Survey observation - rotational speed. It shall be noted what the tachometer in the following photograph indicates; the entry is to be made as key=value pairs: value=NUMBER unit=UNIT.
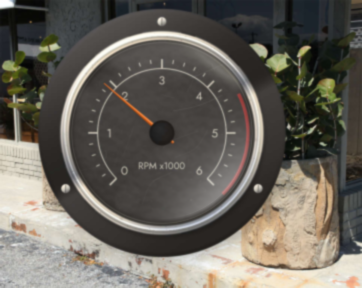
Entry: value=1900 unit=rpm
